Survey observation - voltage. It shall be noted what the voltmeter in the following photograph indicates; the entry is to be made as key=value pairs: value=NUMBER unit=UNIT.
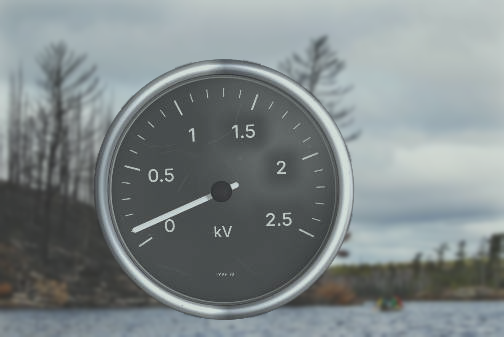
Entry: value=0.1 unit=kV
